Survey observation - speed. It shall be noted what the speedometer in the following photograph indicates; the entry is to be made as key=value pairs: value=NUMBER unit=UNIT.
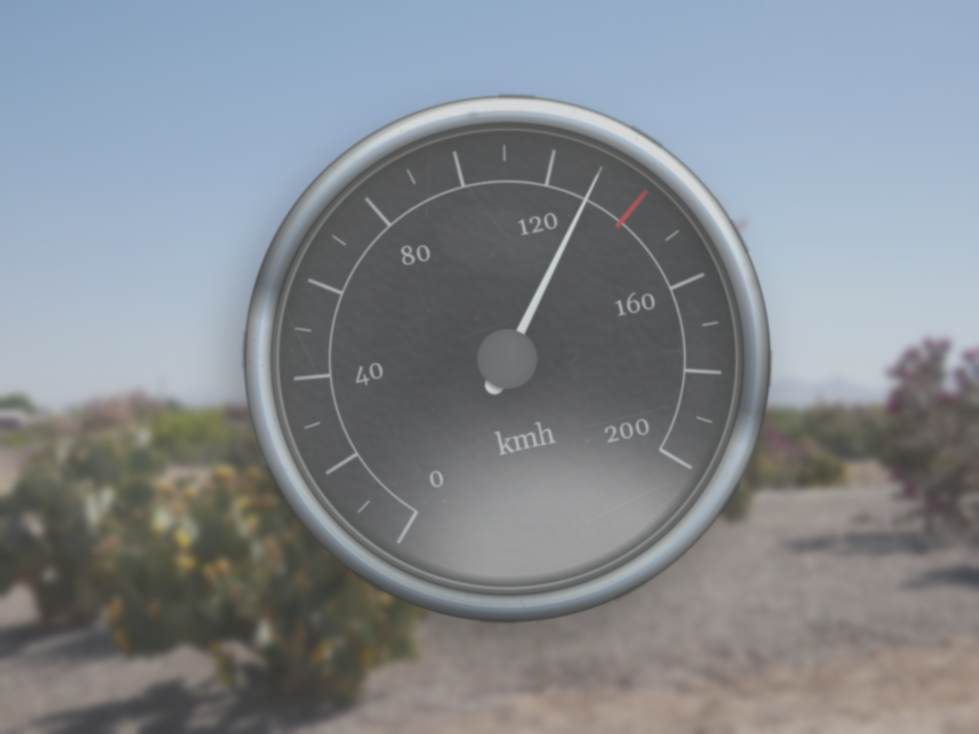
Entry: value=130 unit=km/h
